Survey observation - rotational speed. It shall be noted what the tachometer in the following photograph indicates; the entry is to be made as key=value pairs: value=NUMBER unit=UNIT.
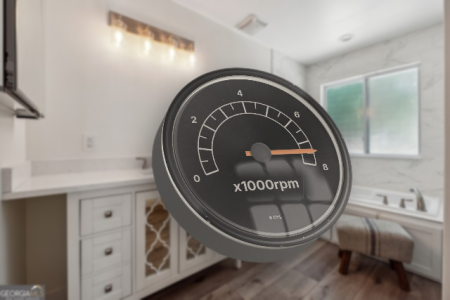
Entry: value=7500 unit=rpm
